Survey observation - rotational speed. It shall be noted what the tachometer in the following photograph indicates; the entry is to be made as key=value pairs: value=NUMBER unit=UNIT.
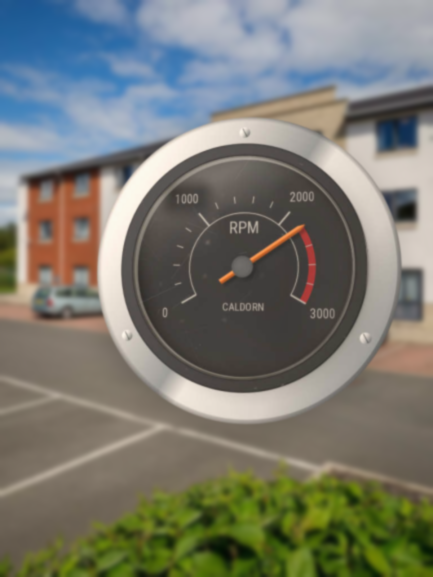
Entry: value=2200 unit=rpm
